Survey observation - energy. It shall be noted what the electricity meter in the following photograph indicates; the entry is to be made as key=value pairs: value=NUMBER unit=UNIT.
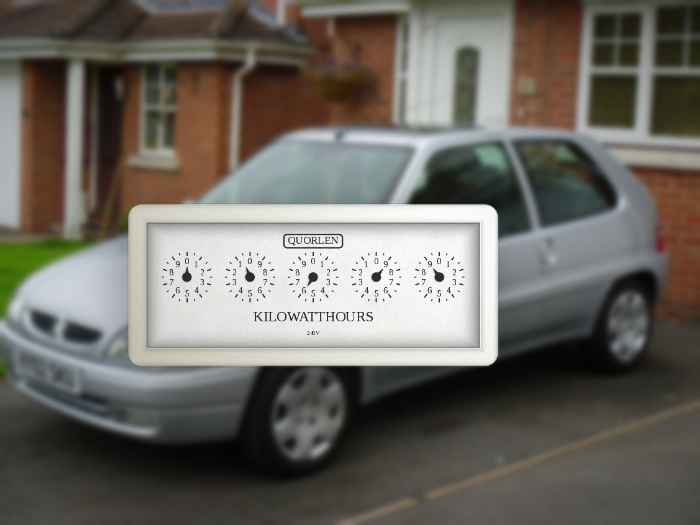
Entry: value=589 unit=kWh
